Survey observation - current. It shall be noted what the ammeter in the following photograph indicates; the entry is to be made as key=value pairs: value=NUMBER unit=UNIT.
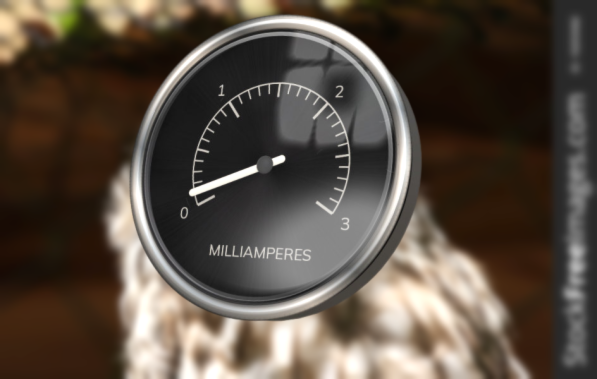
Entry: value=0.1 unit=mA
